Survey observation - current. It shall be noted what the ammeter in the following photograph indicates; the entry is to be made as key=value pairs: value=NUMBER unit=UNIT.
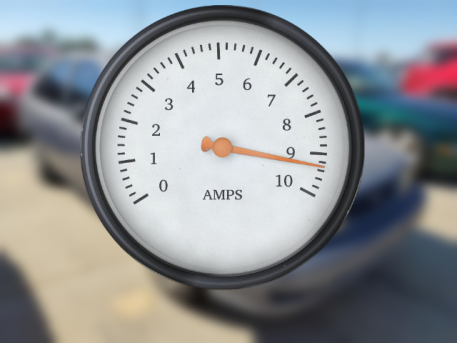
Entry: value=9.3 unit=A
